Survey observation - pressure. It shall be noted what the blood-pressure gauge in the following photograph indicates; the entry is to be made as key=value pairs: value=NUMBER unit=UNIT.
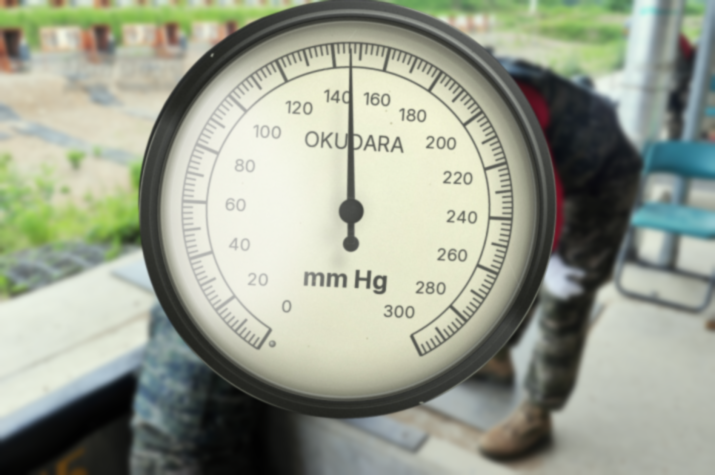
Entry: value=146 unit=mmHg
